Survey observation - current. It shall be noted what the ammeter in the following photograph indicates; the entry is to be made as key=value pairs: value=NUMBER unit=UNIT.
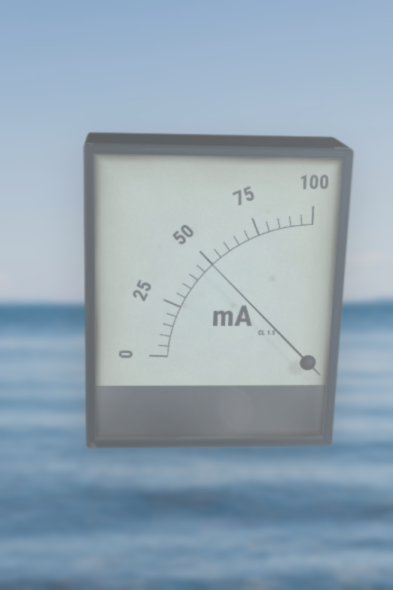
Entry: value=50 unit=mA
